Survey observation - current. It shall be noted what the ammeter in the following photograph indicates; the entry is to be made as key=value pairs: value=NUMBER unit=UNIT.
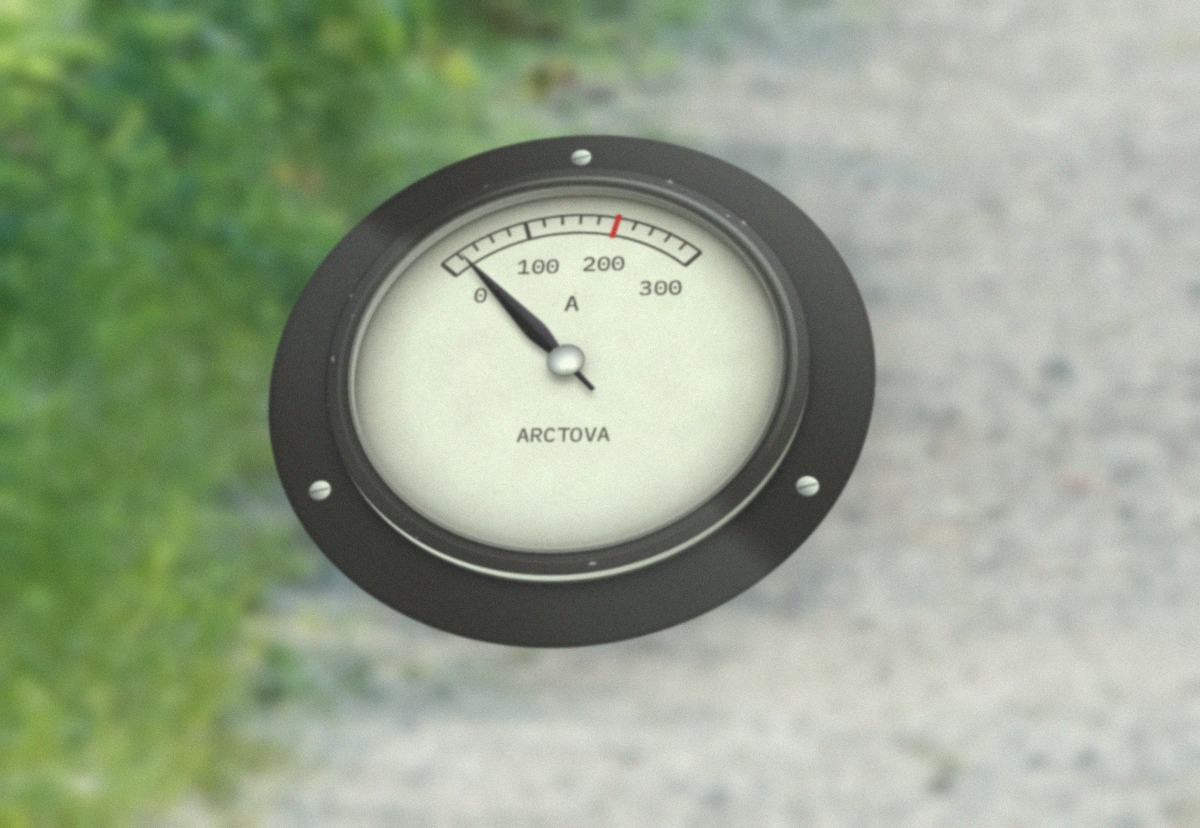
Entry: value=20 unit=A
